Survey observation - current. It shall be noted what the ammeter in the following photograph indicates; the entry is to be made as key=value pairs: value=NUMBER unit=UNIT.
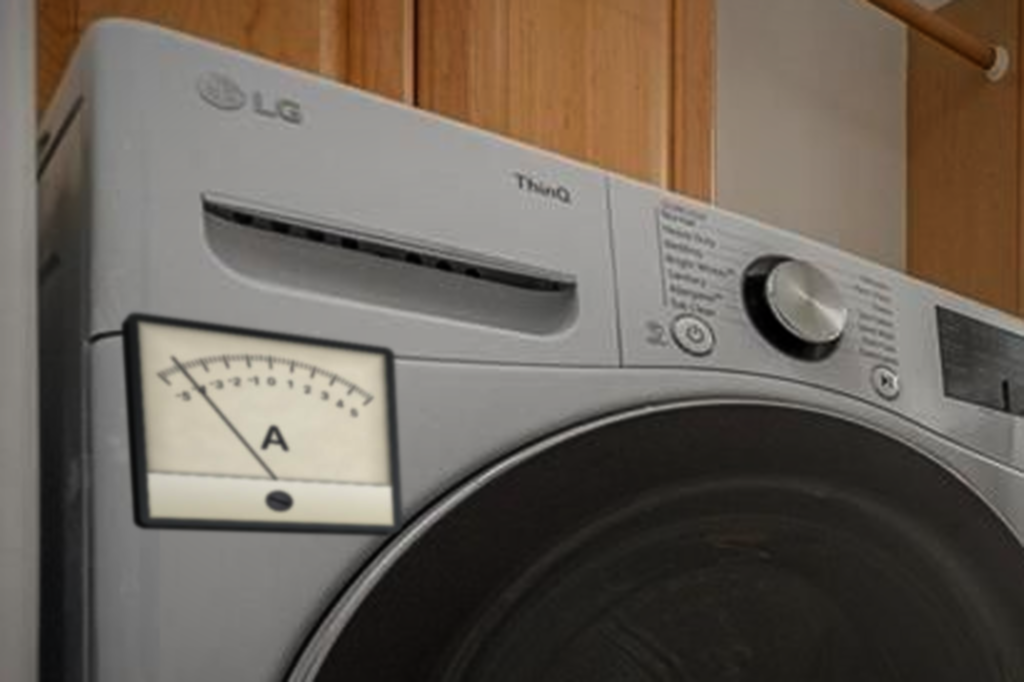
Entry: value=-4 unit=A
